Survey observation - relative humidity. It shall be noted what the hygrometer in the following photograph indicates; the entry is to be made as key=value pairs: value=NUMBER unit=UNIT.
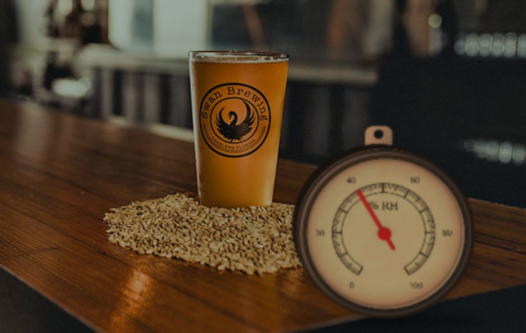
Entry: value=40 unit=%
